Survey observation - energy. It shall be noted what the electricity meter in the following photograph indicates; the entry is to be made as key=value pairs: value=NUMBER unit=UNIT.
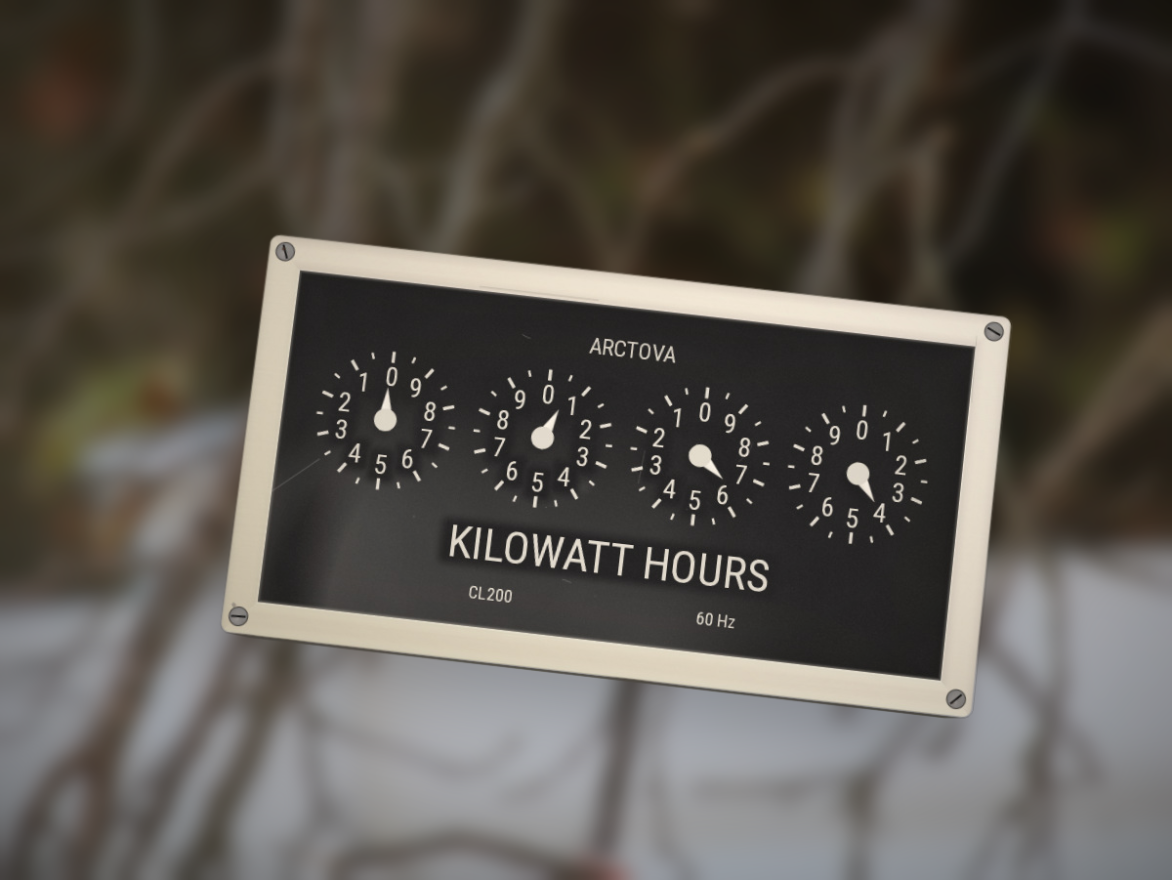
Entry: value=64 unit=kWh
